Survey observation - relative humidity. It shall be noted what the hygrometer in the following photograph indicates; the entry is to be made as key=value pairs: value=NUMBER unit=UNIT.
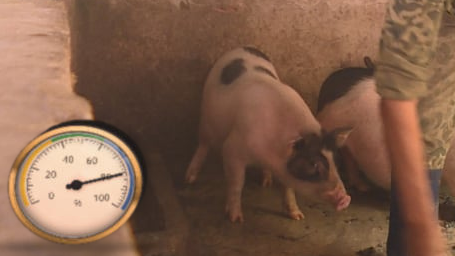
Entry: value=80 unit=%
